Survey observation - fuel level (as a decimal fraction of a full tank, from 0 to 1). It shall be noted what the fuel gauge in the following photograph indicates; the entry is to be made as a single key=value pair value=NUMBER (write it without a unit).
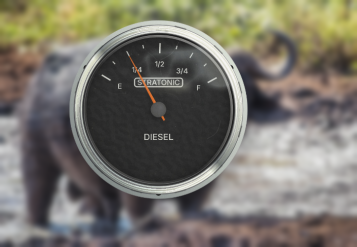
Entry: value=0.25
